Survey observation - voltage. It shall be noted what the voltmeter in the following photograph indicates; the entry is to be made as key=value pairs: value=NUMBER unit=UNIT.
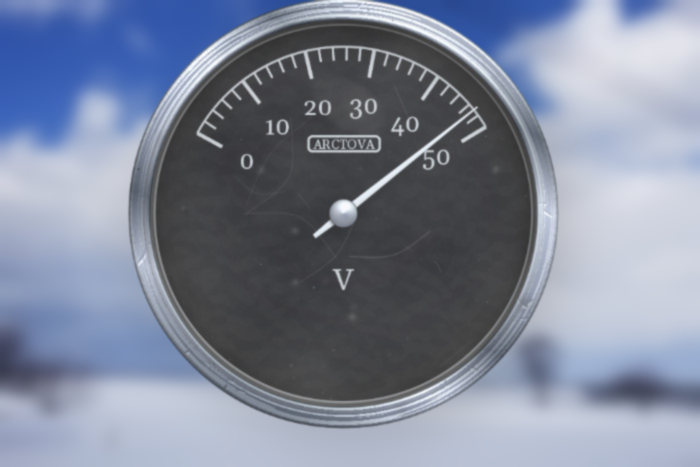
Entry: value=47 unit=V
